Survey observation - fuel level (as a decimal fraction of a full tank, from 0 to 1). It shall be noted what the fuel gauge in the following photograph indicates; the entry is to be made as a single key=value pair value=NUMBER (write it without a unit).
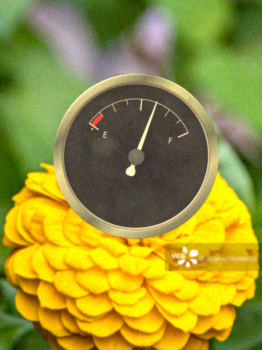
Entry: value=0.625
